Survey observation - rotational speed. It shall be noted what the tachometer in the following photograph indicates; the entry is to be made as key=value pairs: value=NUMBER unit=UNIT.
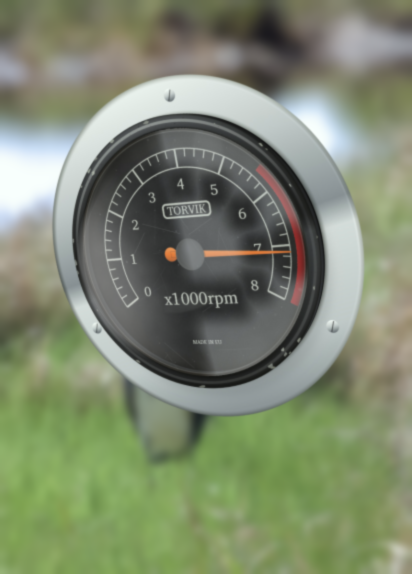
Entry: value=7100 unit=rpm
